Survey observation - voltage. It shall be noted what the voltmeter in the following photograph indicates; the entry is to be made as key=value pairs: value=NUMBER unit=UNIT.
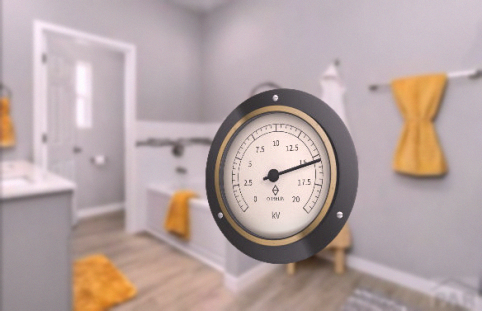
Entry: value=15.5 unit=kV
